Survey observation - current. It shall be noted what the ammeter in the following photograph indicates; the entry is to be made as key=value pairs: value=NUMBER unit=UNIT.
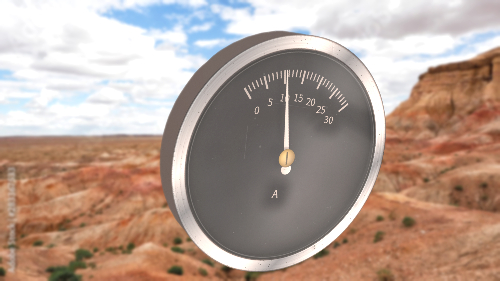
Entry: value=10 unit=A
